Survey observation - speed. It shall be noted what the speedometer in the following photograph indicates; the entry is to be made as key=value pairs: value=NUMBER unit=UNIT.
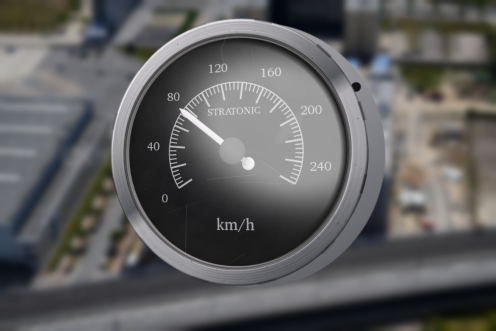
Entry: value=76 unit=km/h
